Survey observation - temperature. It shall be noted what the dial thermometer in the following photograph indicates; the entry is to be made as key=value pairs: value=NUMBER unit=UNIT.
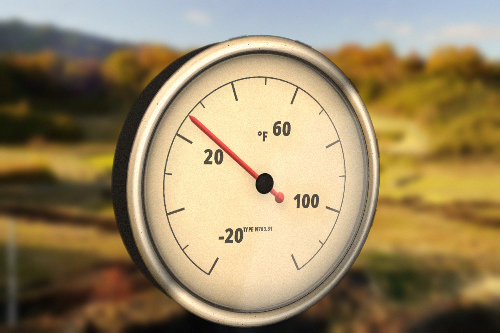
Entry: value=25 unit=°F
